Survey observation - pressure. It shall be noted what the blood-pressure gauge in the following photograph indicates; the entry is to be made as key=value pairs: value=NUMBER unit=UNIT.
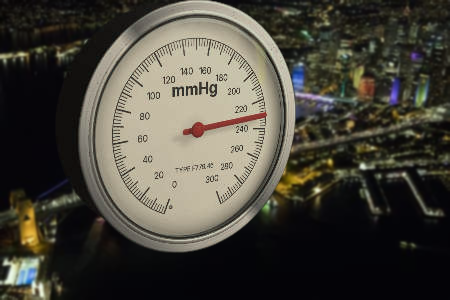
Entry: value=230 unit=mmHg
